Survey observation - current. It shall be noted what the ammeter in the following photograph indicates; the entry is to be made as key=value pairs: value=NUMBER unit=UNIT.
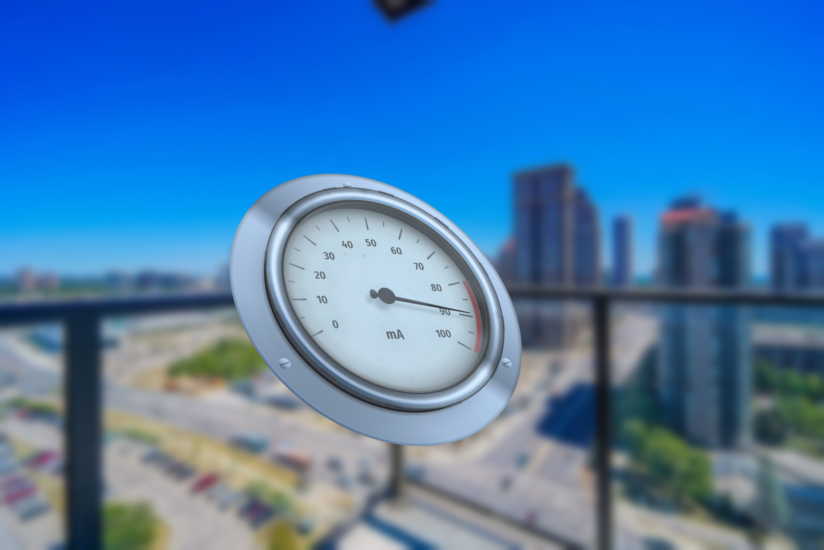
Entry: value=90 unit=mA
